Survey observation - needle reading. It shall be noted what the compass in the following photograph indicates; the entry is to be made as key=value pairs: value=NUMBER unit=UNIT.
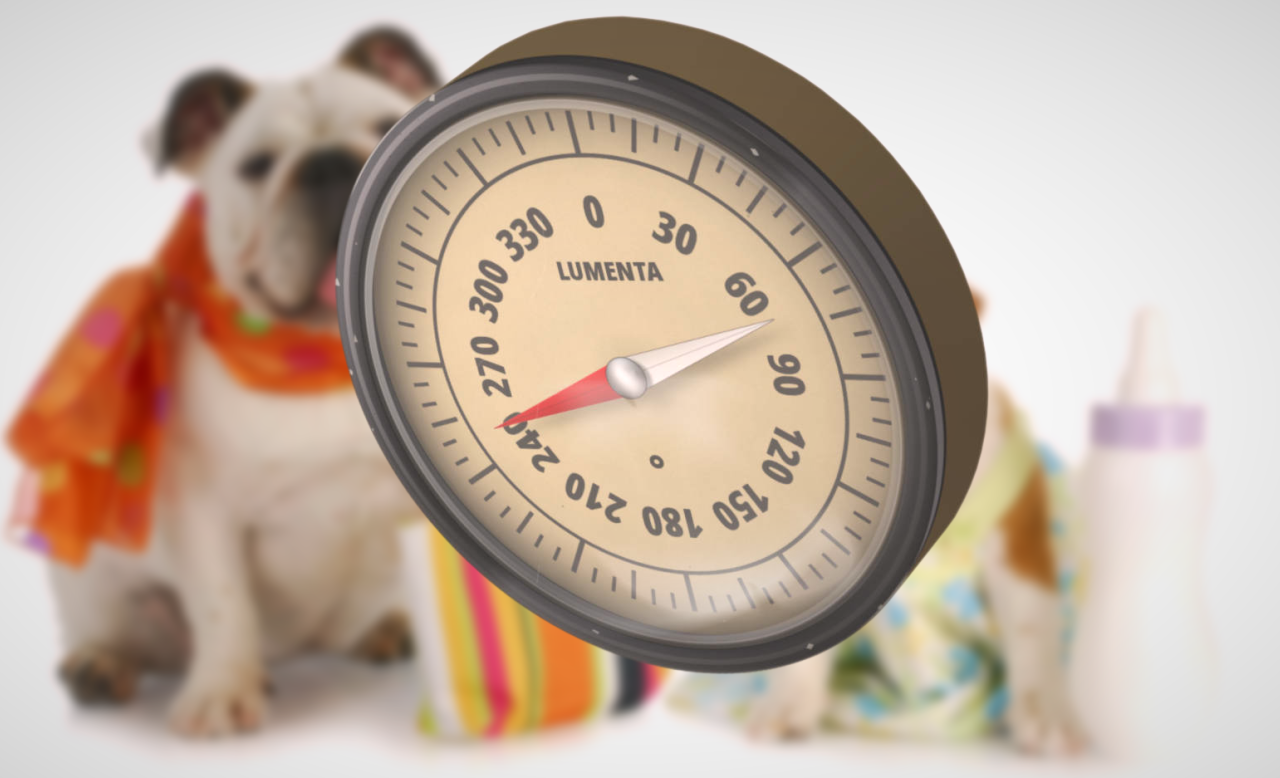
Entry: value=250 unit=°
